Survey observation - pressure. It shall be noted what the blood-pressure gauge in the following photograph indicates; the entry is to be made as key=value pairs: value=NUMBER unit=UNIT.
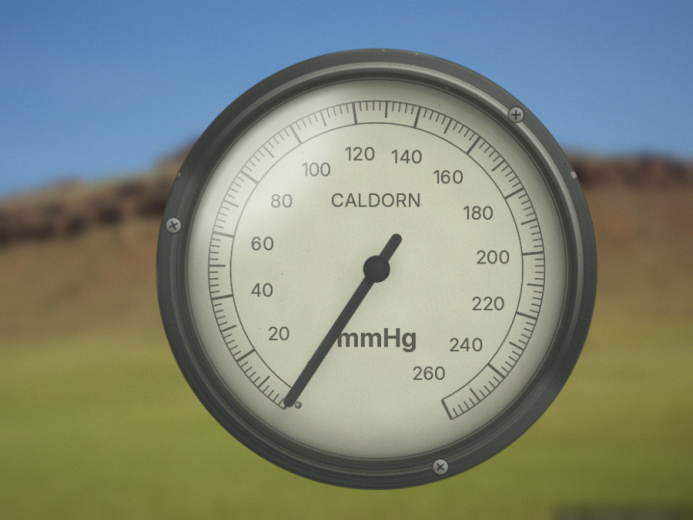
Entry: value=0 unit=mmHg
